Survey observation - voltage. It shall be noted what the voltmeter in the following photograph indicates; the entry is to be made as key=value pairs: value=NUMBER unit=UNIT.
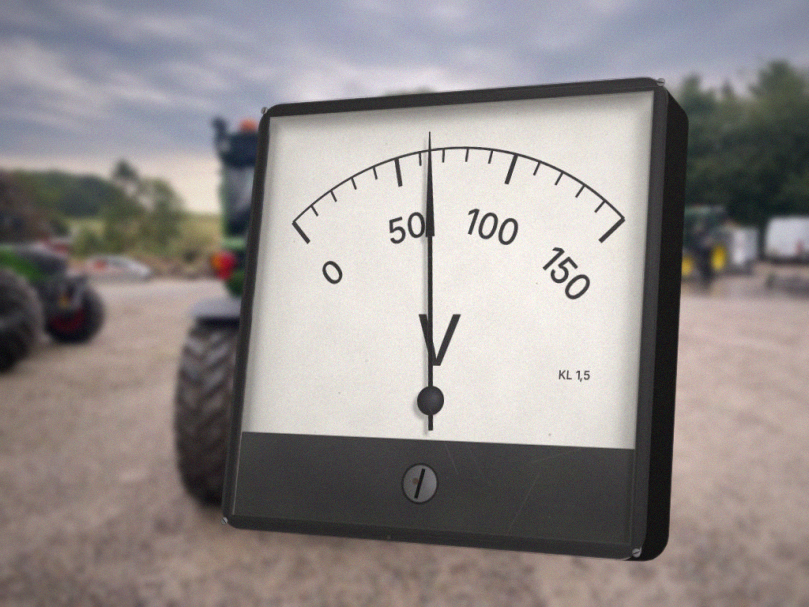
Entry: value=65 unit=V
